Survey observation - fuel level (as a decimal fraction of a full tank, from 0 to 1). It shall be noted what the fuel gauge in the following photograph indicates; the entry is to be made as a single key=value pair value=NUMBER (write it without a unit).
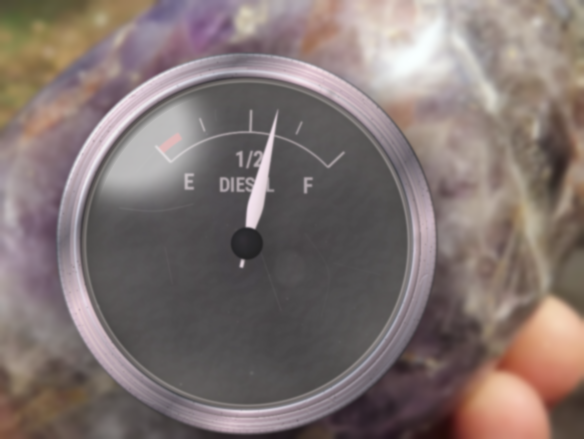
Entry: value=0.625
